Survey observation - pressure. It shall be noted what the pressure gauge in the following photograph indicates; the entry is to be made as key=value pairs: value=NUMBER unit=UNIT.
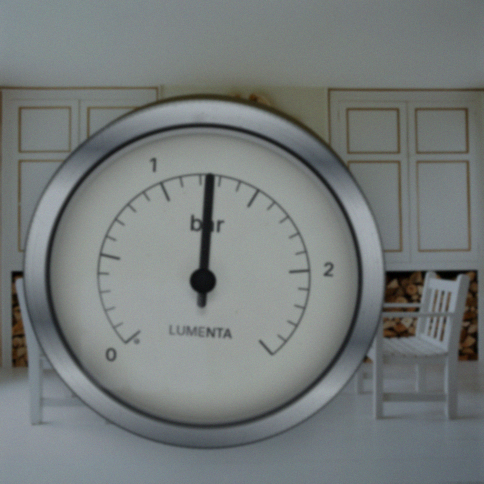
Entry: value=1.25 unit=bar
